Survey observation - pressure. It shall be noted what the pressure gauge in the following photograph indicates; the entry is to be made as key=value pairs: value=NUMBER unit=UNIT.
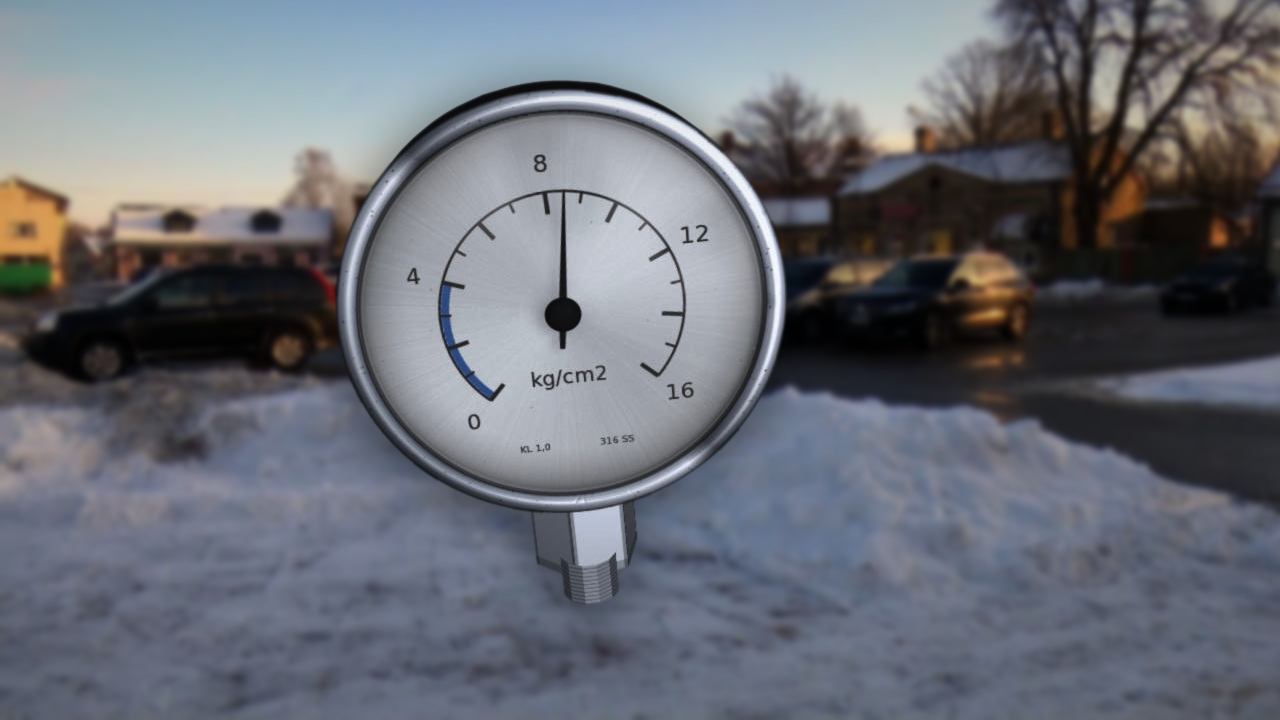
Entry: value=8.5 unit=kg/cm²
